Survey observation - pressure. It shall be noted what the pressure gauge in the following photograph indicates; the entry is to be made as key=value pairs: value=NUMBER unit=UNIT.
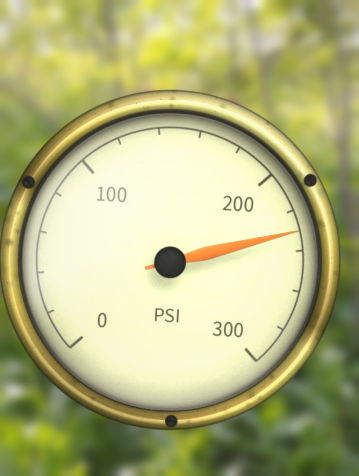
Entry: value=230 unit=psi
